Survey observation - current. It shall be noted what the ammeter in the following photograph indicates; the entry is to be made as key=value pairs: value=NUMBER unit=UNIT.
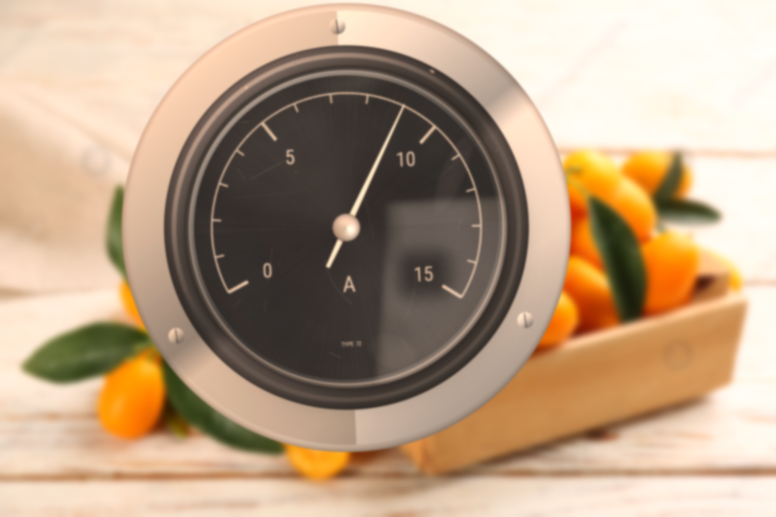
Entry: value=9 unit=A
